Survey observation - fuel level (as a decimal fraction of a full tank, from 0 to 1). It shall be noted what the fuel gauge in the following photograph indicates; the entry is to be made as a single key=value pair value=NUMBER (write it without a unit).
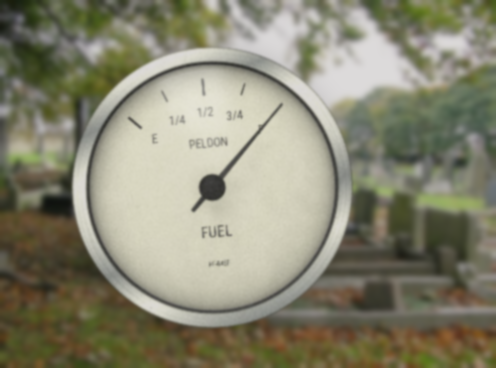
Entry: value=1
